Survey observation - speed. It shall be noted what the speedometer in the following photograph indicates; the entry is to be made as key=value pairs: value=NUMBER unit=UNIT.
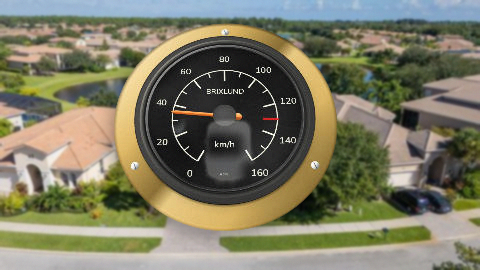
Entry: value=35 unit=km/h
